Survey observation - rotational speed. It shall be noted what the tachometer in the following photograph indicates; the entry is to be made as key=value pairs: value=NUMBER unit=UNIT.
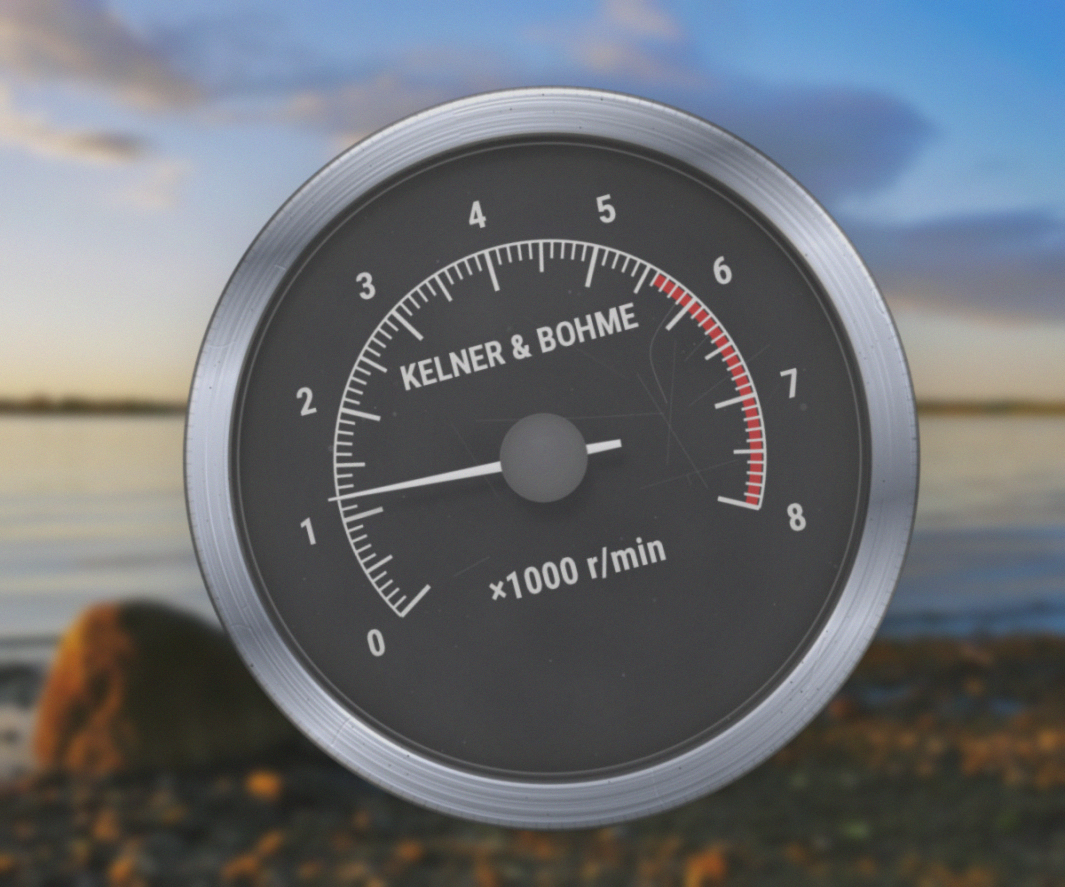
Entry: value=1200 unit=rpm
